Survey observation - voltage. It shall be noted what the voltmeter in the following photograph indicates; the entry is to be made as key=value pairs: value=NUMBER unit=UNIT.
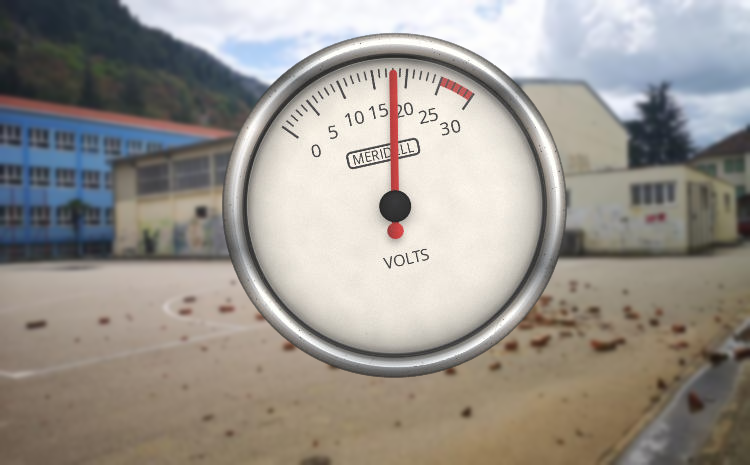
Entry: value=18 unit=V
